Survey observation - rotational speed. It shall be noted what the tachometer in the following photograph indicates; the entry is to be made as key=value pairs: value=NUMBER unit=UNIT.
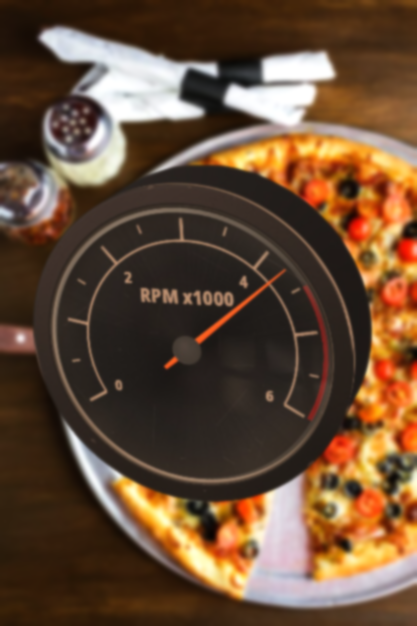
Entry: value=4250 unit=rpm
